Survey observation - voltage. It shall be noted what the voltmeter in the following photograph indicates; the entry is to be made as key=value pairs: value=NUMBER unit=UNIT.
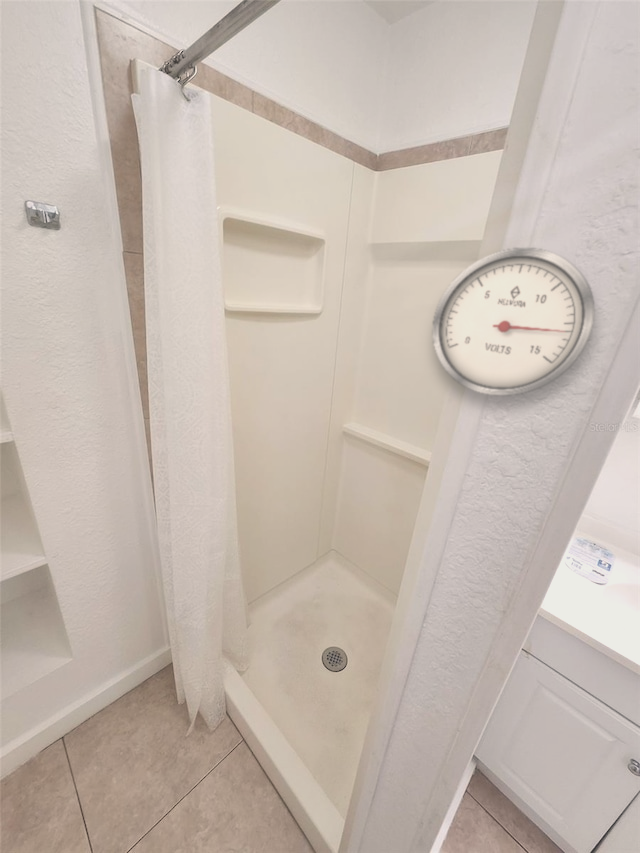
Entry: value=13 unit=V
